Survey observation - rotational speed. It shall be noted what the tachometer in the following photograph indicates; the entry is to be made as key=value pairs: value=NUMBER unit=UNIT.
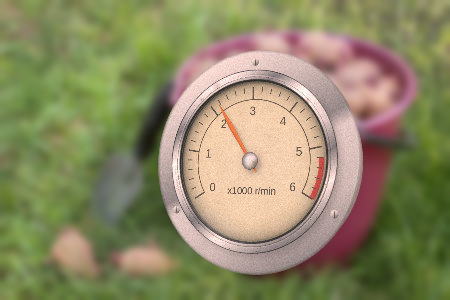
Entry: value=2200 unit=rpm
